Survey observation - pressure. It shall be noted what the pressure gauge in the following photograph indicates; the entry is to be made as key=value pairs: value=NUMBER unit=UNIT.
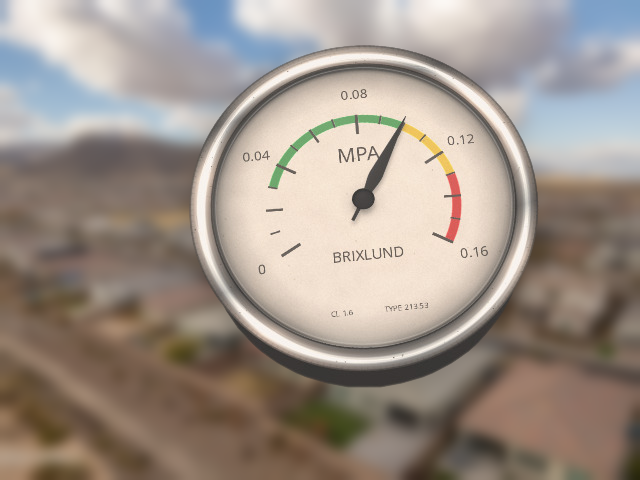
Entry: value=0.1 unit=MPa
